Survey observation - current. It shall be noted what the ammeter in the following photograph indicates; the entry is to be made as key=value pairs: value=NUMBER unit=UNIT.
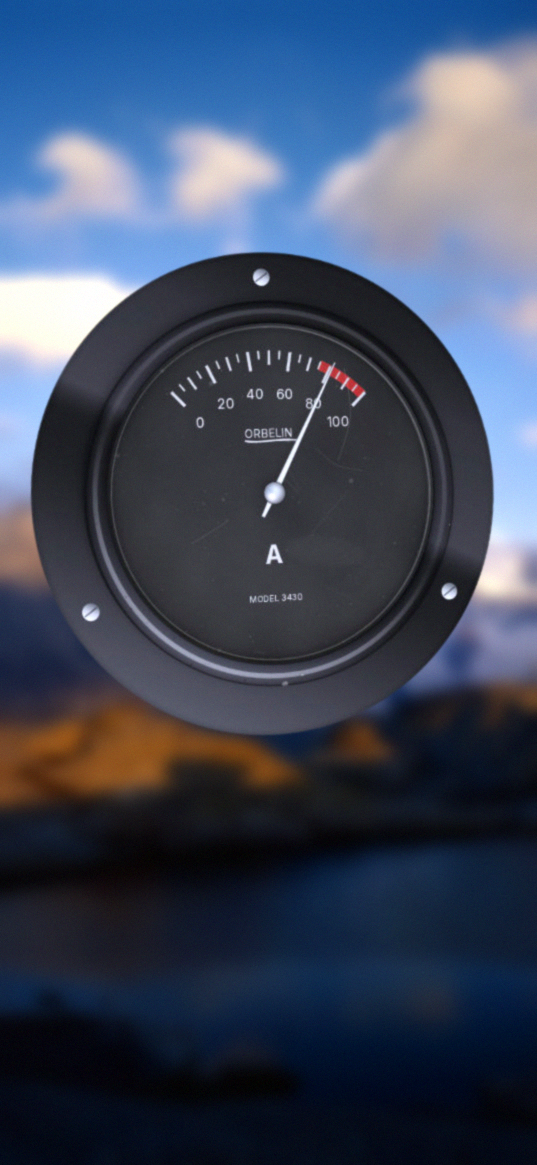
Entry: value=80 unit=A
